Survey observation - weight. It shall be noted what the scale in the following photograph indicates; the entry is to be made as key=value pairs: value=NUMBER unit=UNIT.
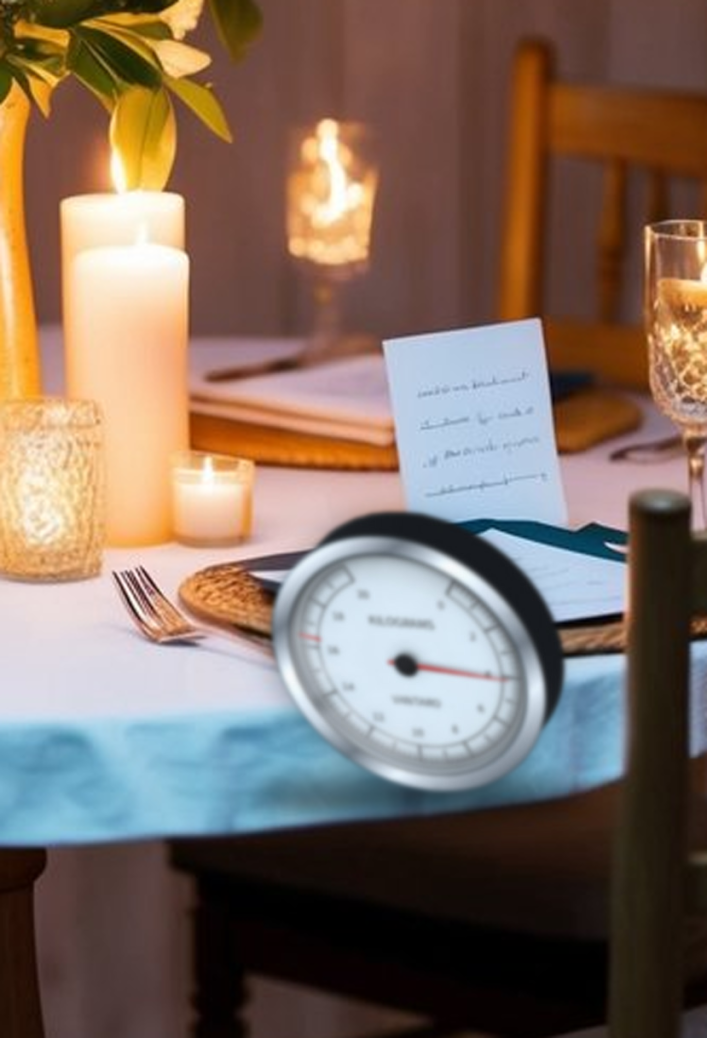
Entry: value=4 unit=kg
